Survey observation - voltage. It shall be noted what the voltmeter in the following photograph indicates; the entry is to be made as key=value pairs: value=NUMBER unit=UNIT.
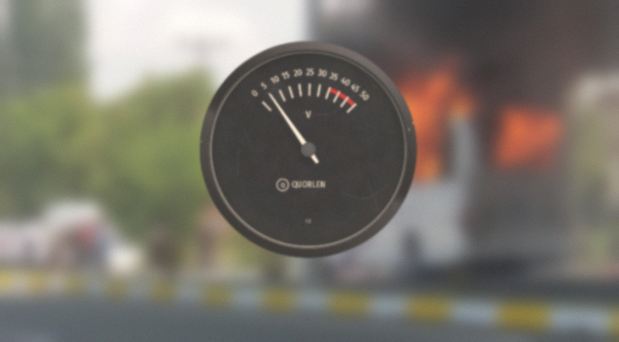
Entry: value=5 unit=V
